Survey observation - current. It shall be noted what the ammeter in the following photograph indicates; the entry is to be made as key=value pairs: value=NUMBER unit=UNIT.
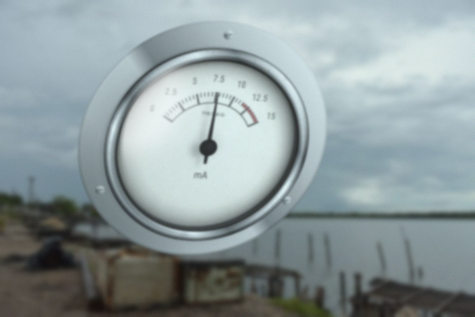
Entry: value=7.5 unit=mA
